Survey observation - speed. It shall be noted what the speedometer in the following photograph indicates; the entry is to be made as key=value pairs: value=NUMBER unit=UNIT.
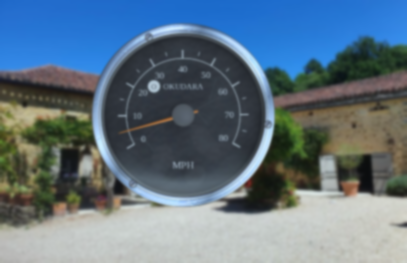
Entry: value=5 unit=mph
